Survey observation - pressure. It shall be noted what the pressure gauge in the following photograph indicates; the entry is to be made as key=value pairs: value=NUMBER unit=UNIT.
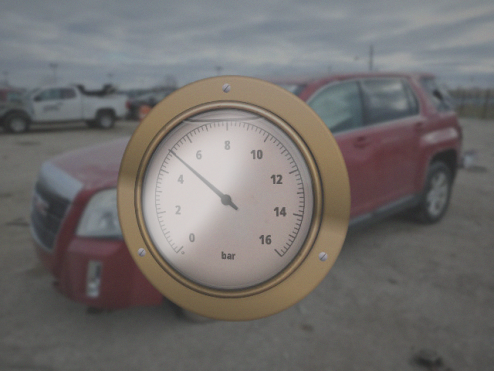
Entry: value=5 unit=bar
